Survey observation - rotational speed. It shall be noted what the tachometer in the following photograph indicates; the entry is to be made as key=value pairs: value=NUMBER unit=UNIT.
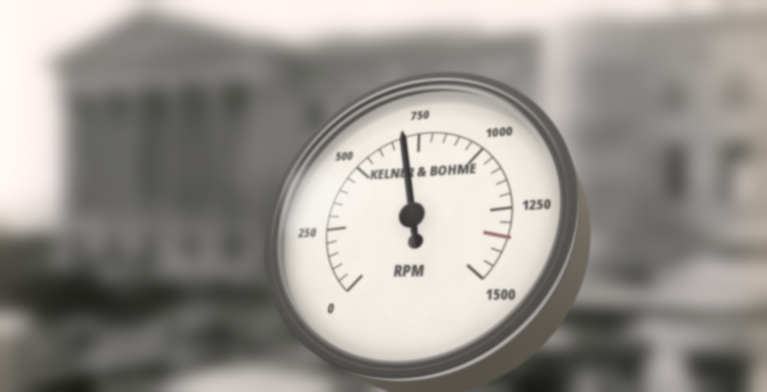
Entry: value=700 unit=rpm
